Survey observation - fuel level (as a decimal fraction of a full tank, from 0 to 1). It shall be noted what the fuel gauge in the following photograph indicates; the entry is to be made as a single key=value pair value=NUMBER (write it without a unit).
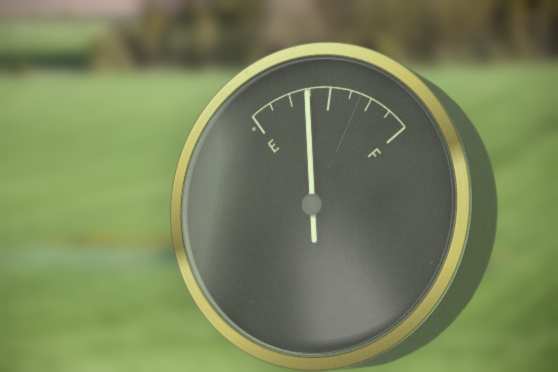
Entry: value=0.375
